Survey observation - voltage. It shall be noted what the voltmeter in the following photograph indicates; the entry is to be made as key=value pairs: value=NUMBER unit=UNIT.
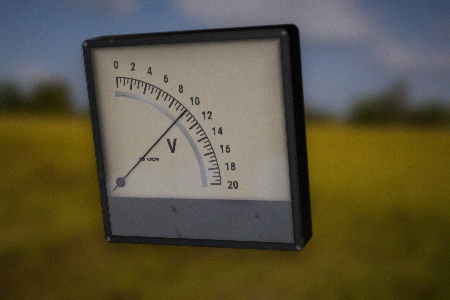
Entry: value=10 unit=V
